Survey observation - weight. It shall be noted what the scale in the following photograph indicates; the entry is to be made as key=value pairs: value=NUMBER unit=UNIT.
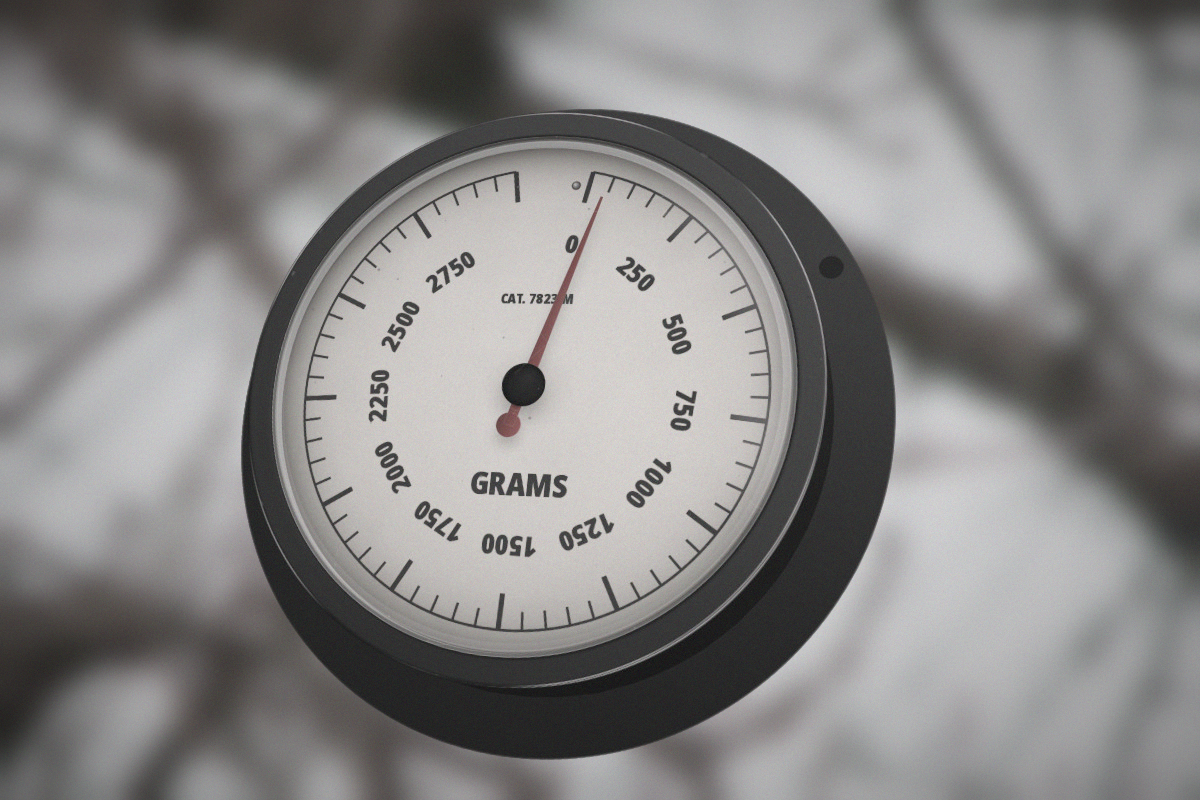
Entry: value=50 unit=g
